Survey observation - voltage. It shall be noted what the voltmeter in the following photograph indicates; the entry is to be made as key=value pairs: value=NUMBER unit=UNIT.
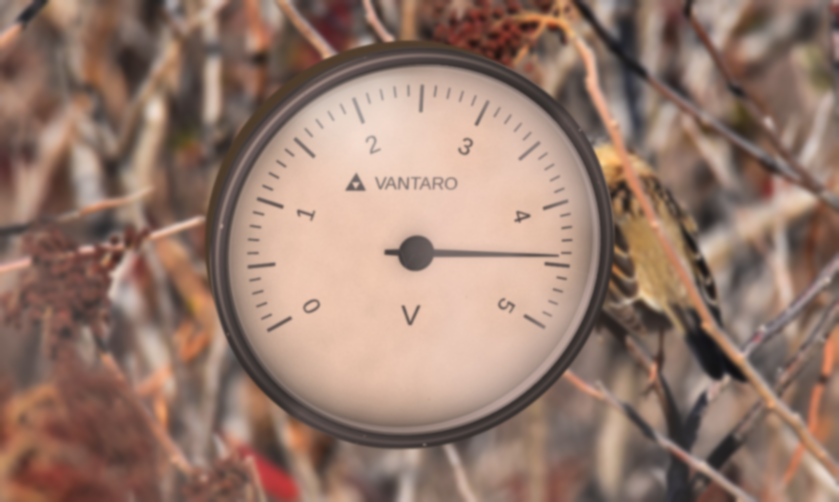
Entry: value=4.4 unit=V
